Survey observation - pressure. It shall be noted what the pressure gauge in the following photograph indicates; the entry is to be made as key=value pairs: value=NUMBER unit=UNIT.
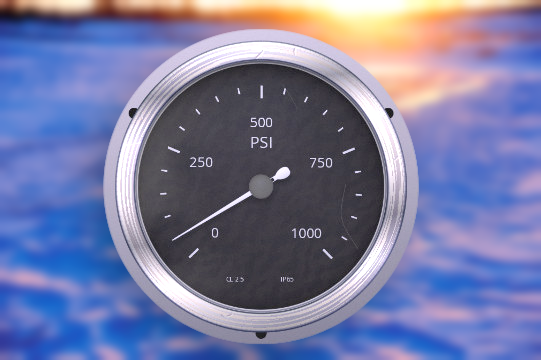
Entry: value=50 unit=psi
